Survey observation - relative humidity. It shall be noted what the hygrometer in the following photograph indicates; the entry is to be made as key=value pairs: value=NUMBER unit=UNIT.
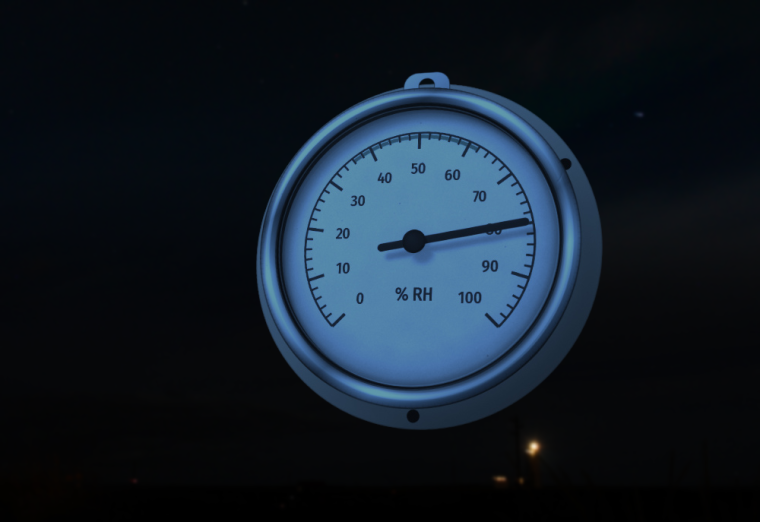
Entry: value=80 unit=%
